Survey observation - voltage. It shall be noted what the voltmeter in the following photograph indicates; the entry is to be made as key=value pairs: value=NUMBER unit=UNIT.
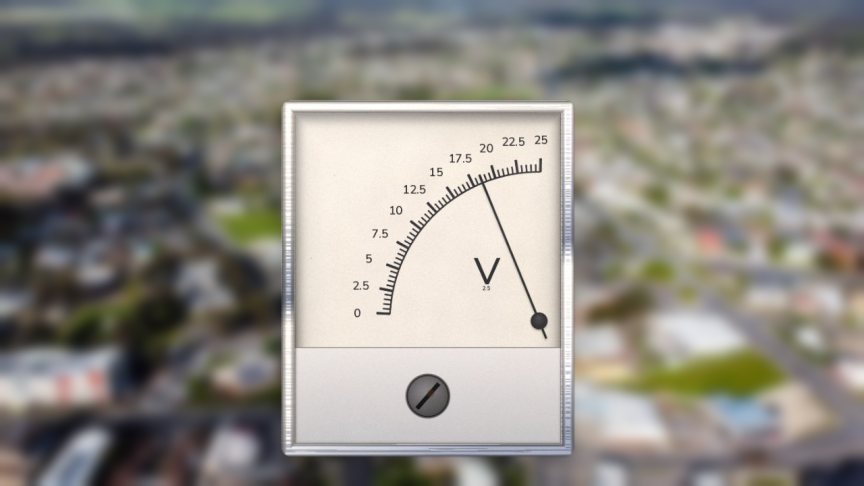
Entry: value=18.5 unit=V
